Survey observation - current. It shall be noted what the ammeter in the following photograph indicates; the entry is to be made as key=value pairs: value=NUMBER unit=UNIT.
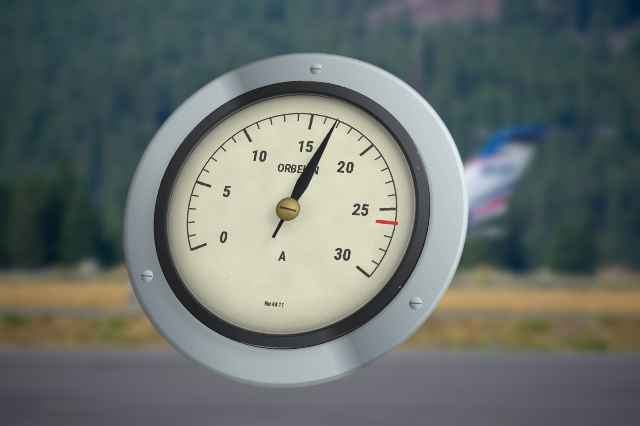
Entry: value=17 unit=A
